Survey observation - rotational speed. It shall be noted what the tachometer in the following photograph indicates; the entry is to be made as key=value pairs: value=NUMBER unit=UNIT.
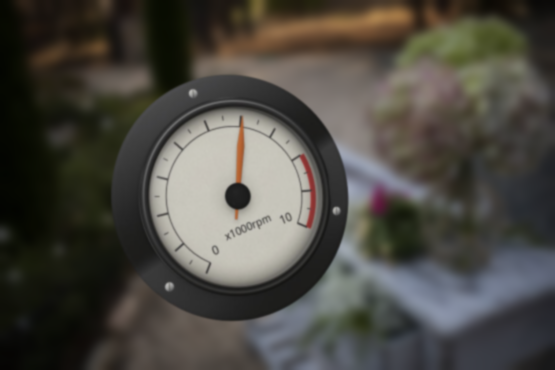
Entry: value=6000 unit=rpm
